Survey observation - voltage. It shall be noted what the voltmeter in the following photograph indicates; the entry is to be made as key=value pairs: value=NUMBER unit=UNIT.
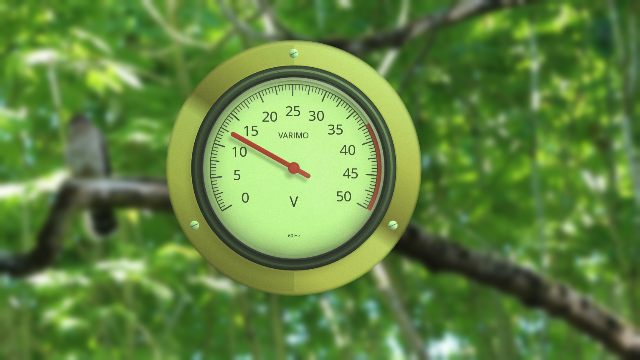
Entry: value=12.5 unit=V
